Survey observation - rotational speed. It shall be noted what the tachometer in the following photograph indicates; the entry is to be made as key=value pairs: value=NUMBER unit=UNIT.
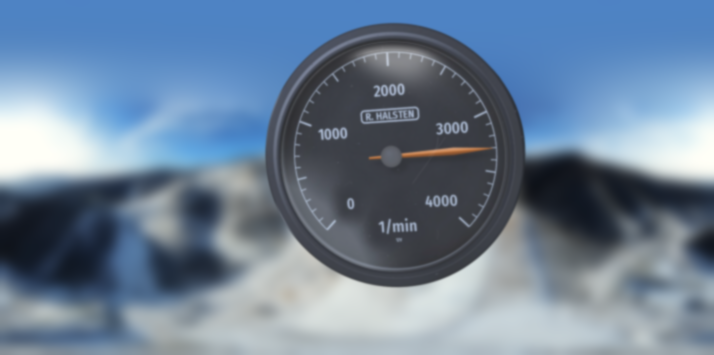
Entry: value=3300 unit=rpm
